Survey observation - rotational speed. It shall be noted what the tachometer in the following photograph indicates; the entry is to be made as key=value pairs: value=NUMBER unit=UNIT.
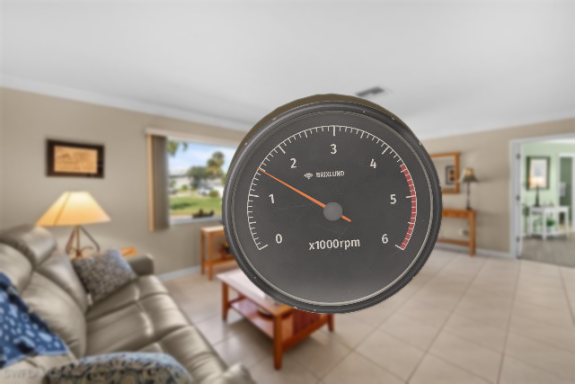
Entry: value=1500 unit=rpm
